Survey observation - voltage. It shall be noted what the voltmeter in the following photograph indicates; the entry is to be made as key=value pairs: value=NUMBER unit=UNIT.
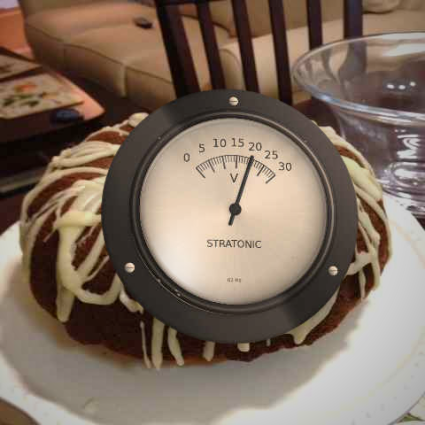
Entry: value=20 unit=V
